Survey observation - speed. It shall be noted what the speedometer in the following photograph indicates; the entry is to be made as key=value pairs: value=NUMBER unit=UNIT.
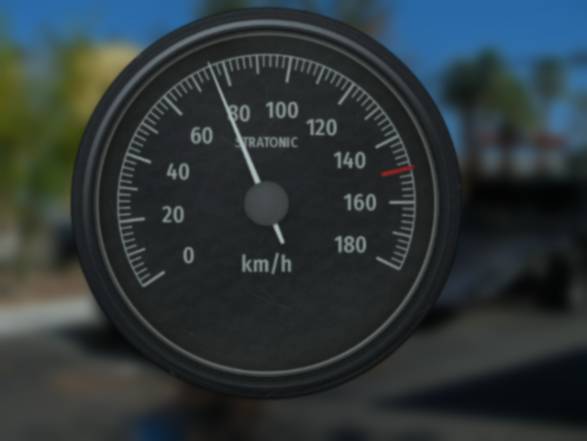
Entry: value=76 unit=km/h
